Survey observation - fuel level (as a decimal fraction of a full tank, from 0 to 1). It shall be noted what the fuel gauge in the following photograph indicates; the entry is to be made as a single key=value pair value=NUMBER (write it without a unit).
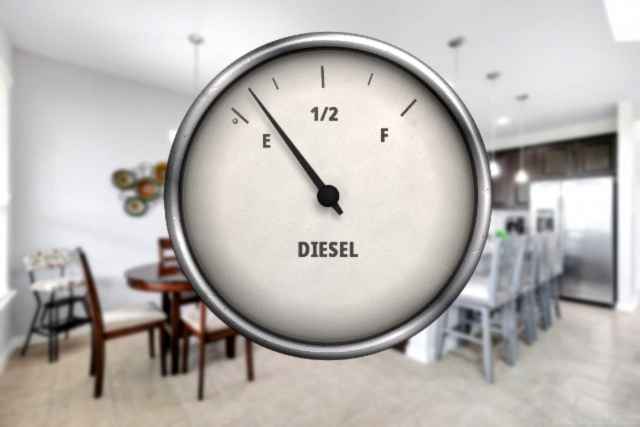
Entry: value=0.125
